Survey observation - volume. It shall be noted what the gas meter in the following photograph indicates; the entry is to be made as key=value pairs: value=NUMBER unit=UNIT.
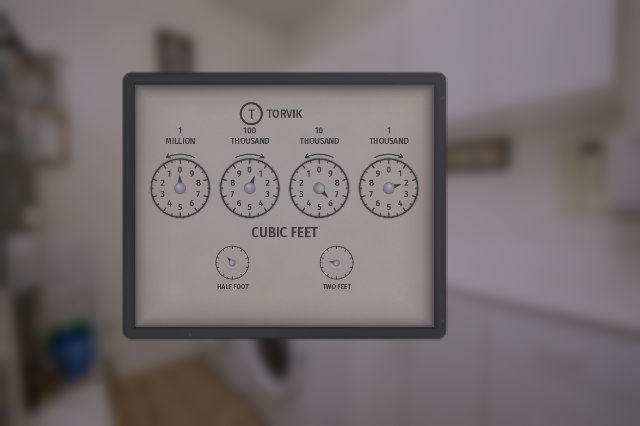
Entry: value=6200 unit=ft³
